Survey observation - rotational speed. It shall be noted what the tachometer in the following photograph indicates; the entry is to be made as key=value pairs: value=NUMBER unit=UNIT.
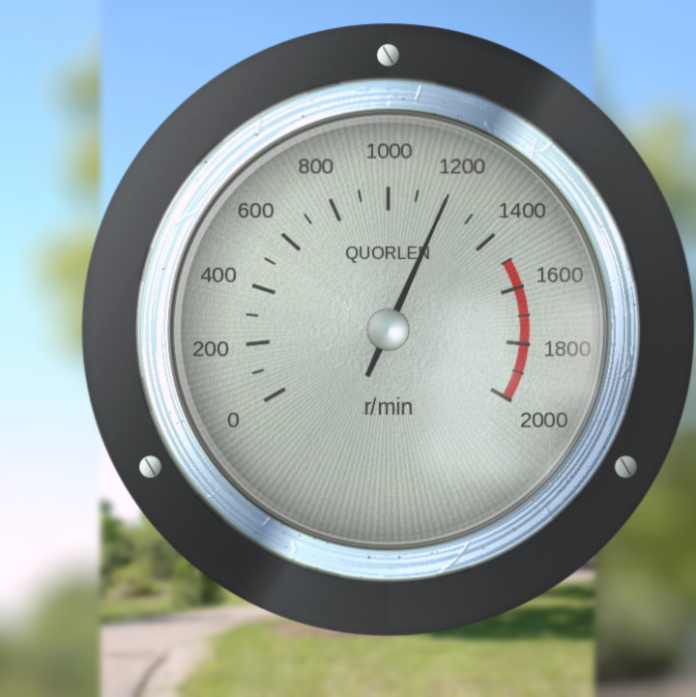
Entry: value=1200 unit=rpm
